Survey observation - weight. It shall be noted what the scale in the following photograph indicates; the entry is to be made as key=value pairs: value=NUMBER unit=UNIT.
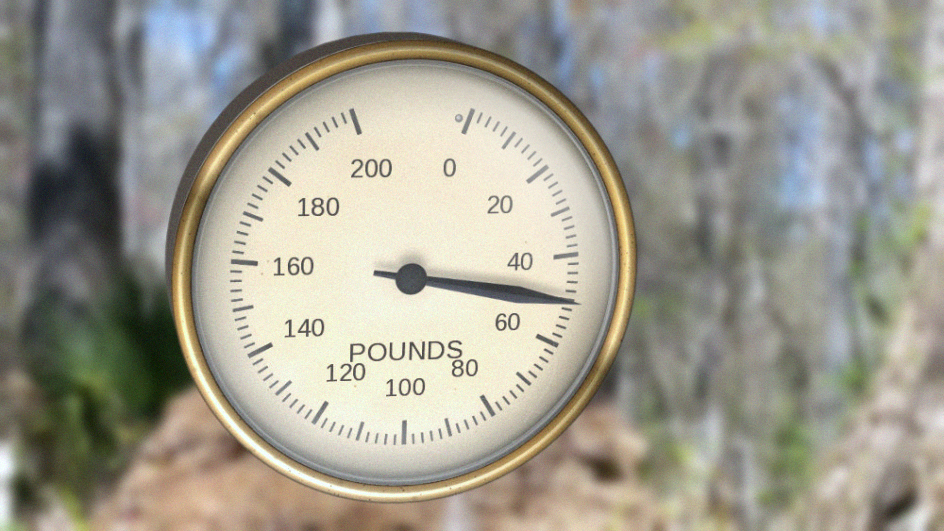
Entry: value=50 unit=lb
